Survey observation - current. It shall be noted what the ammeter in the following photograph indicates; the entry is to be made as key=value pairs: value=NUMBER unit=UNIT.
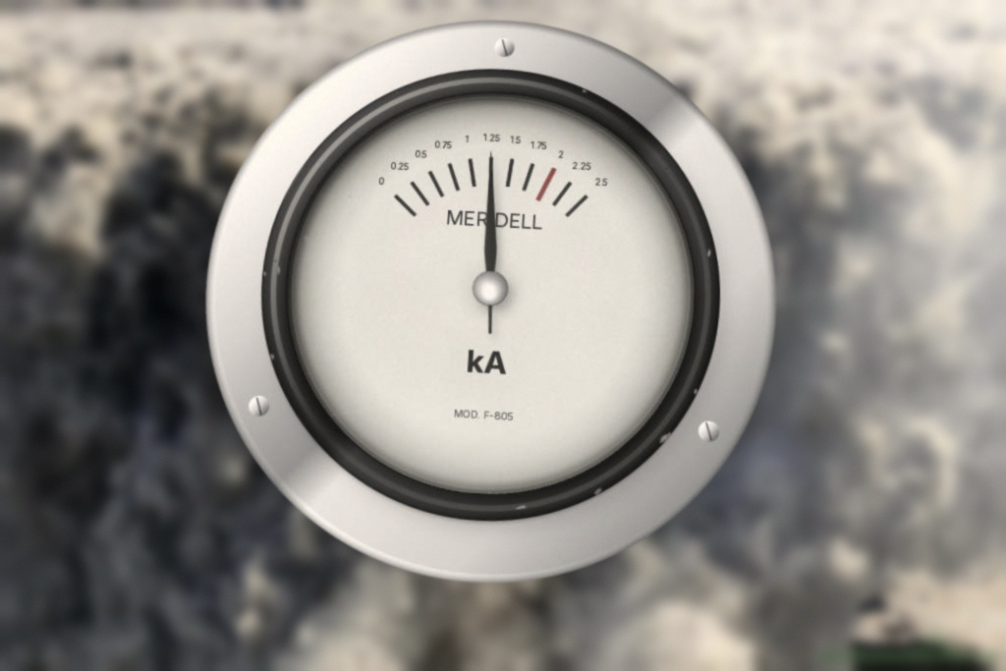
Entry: value=1.25 unit=kA
